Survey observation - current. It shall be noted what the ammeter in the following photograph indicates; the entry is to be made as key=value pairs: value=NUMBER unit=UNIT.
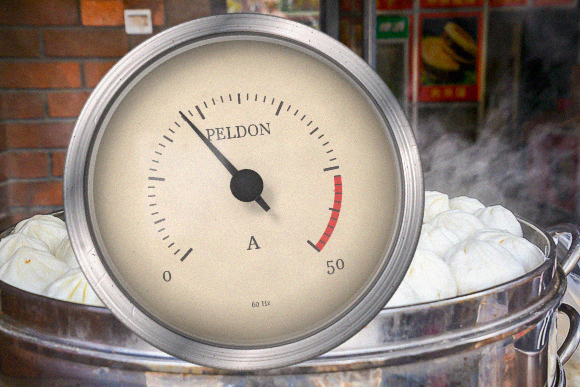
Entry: value=18 unit=A
